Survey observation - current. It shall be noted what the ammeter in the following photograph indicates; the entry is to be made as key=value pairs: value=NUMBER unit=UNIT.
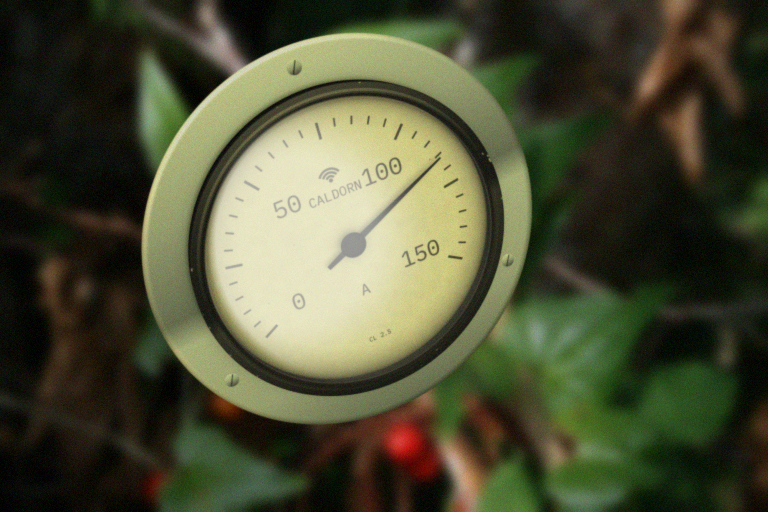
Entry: value=115 unit=A
